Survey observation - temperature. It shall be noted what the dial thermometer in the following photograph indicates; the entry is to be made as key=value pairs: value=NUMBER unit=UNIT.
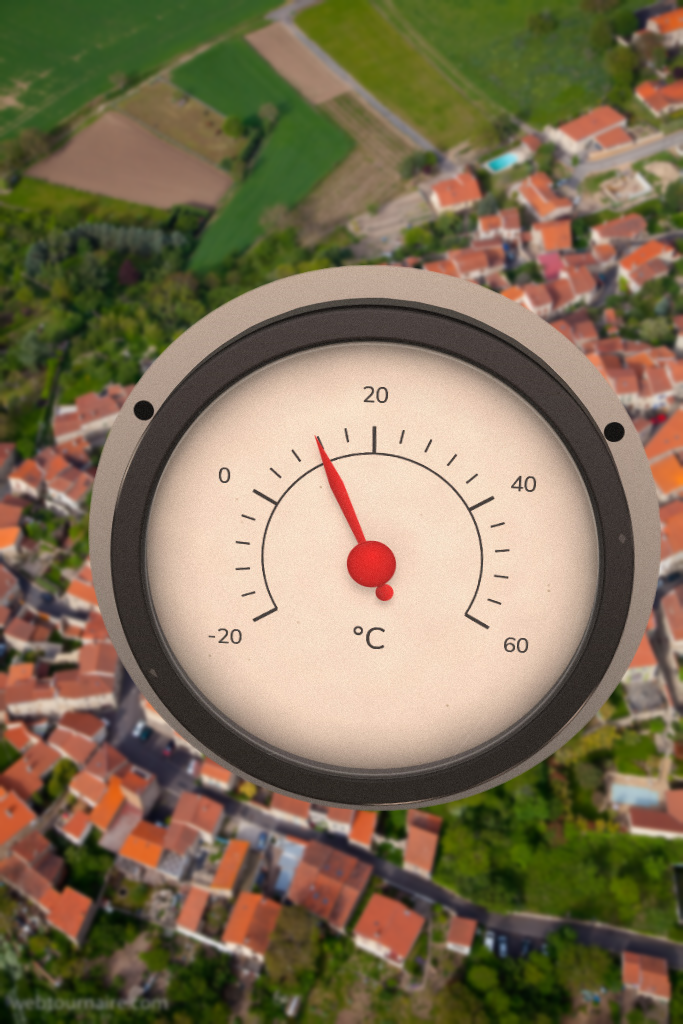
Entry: value=12 unit=°C
